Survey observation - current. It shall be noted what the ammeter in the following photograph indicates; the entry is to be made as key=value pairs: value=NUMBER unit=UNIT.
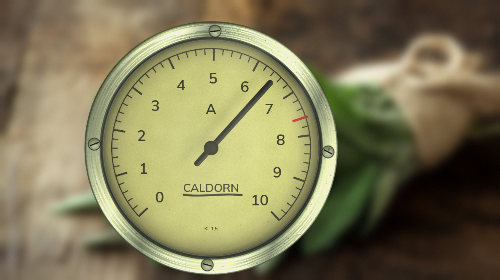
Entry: value=6.5 unit=A
